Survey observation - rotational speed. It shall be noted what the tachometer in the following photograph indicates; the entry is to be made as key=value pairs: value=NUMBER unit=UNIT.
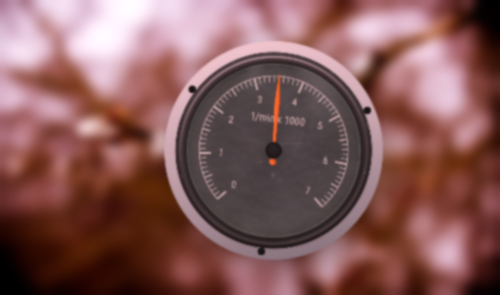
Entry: value=3500 unit=rpm
